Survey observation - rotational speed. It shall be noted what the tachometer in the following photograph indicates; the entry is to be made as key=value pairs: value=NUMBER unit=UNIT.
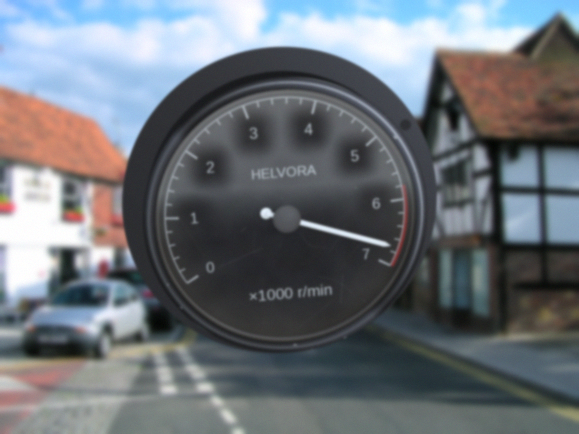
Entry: value=6700 unit=rpm
